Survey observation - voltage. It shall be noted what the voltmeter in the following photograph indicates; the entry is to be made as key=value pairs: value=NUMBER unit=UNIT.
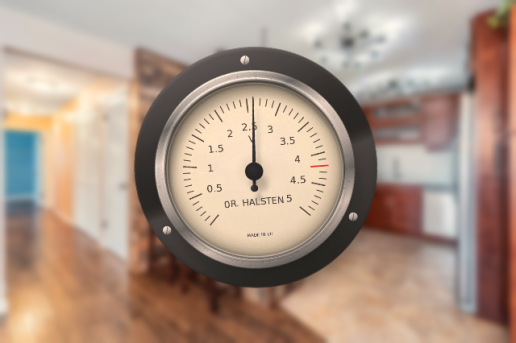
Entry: value=2.6 unit=V
